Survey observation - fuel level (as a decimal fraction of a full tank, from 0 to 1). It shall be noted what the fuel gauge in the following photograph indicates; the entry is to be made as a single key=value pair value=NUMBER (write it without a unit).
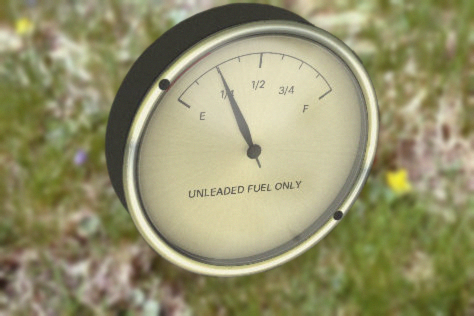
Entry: value=0.25
